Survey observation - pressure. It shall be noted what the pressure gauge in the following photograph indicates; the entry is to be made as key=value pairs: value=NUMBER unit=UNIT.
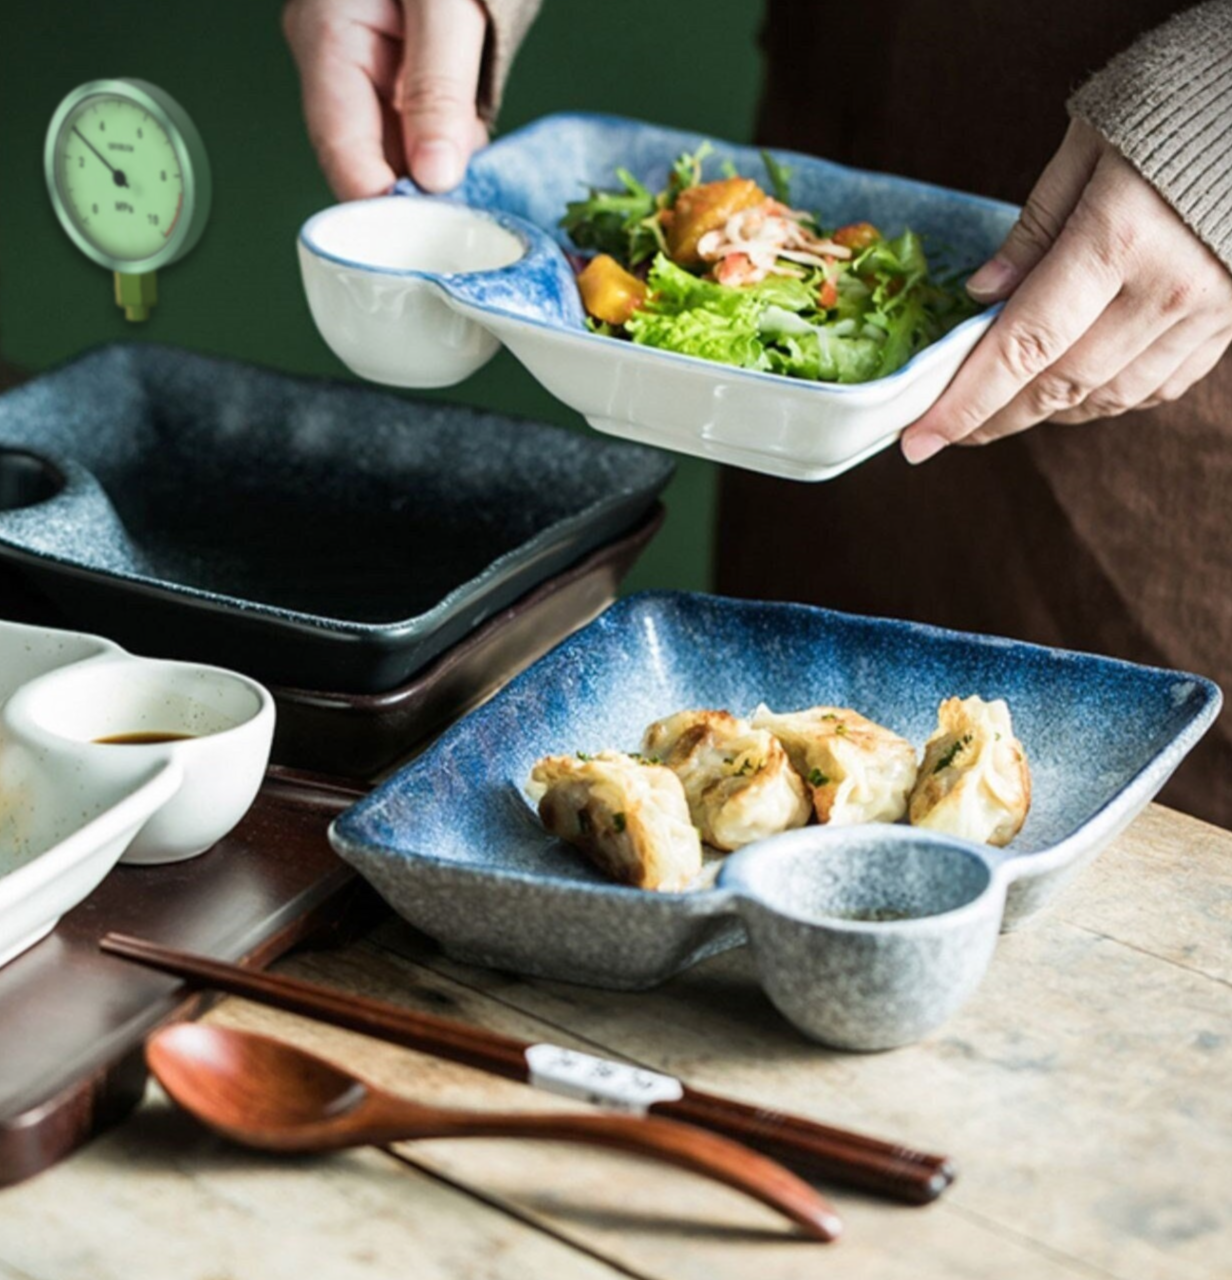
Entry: value=3 unit=MPa
